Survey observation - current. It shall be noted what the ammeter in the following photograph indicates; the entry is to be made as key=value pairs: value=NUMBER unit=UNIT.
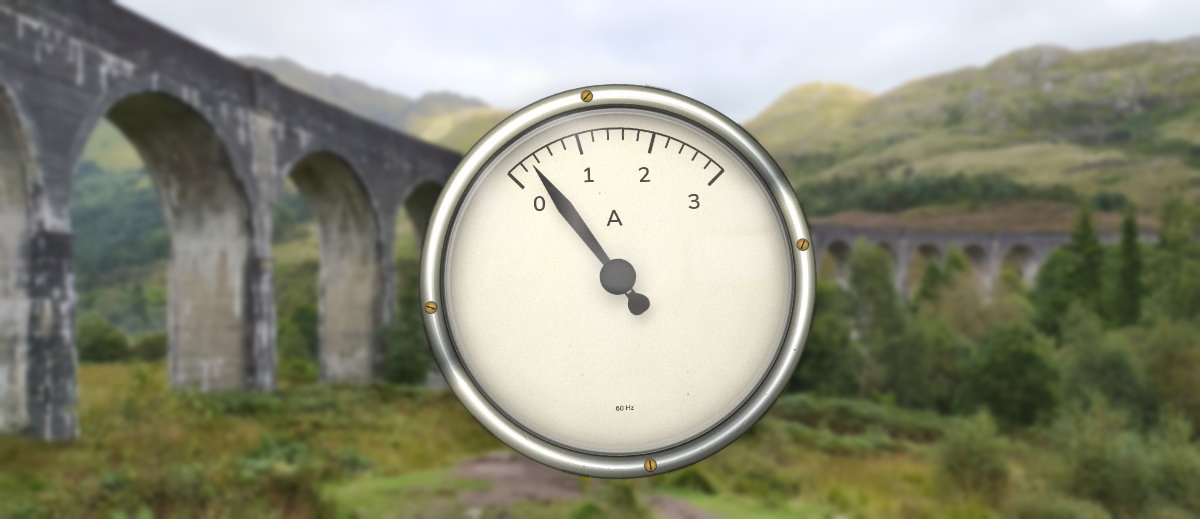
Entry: value=0.3 unit=A
